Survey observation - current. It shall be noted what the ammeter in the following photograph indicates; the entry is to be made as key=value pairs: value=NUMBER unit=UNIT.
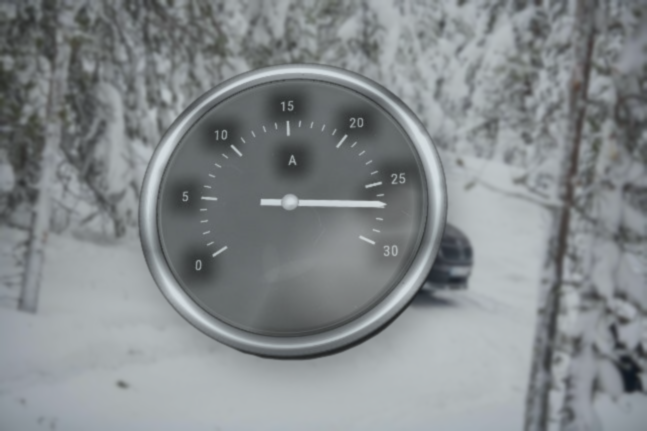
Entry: value=27 unit=A
